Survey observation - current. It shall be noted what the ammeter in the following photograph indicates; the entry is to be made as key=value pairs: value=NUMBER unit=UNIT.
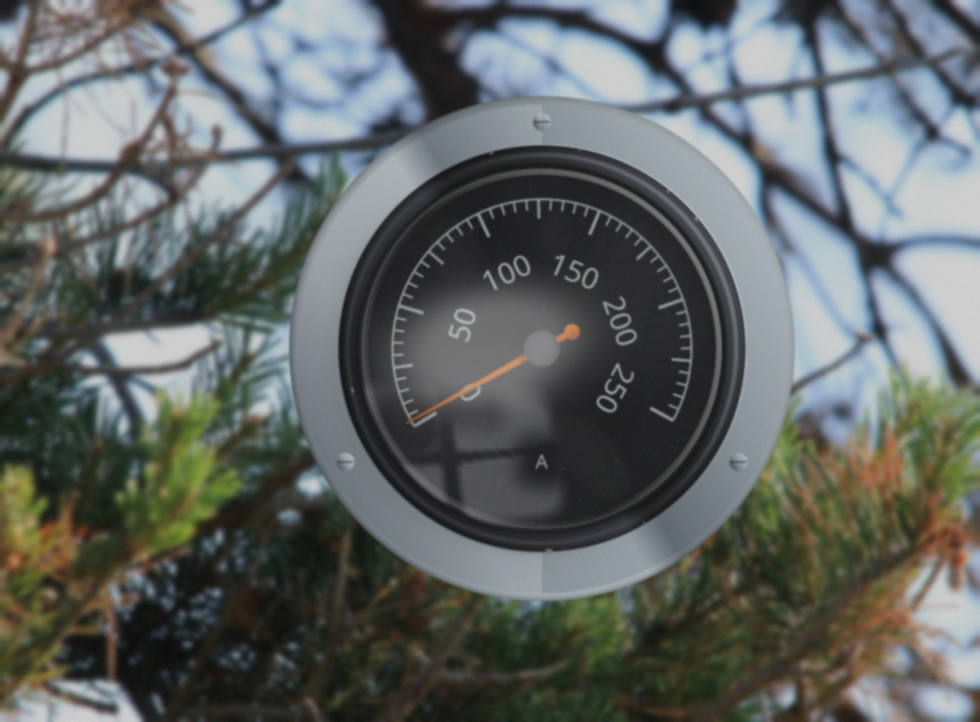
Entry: value=2.5 unit=A
